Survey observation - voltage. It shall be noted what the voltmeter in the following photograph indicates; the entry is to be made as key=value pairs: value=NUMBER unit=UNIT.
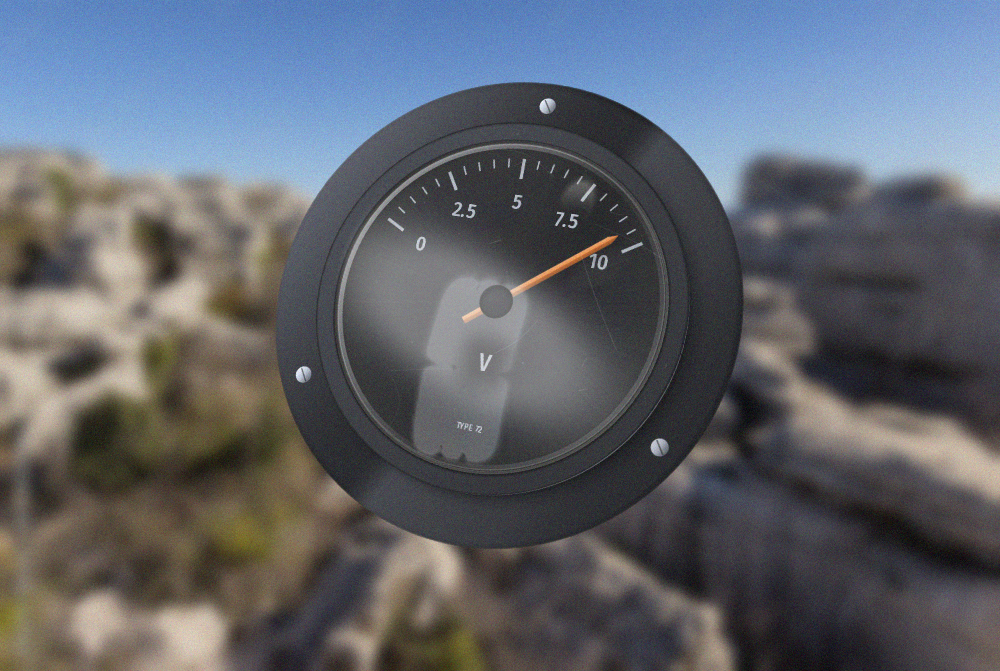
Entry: value=9.5 unit=V
